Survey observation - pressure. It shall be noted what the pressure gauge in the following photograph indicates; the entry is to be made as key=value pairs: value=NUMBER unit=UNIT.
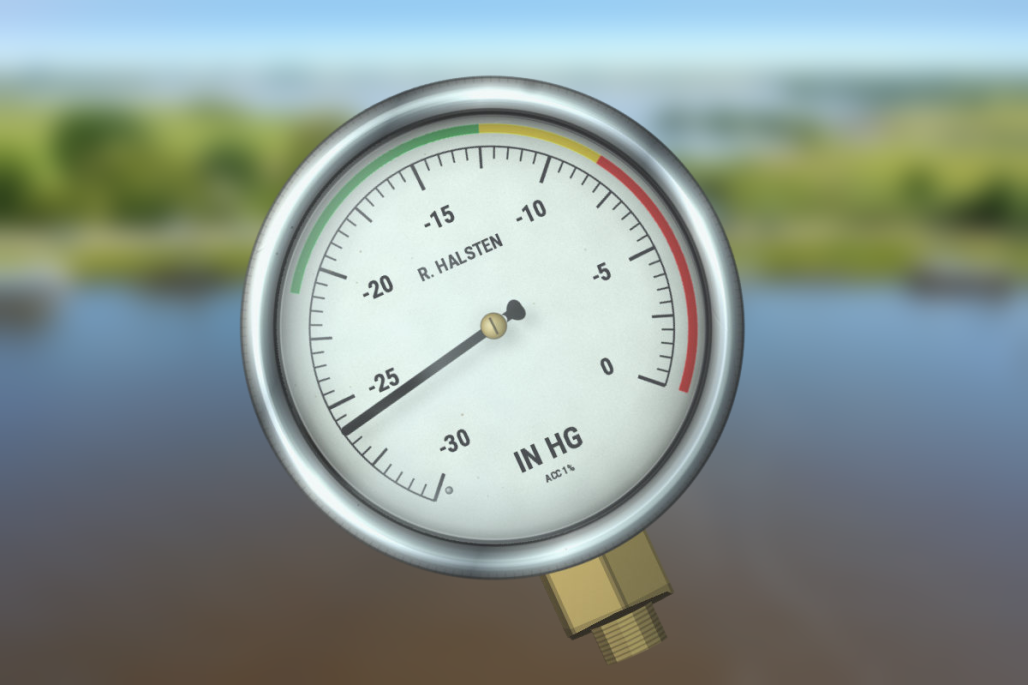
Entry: value=-26 unit=inHg
